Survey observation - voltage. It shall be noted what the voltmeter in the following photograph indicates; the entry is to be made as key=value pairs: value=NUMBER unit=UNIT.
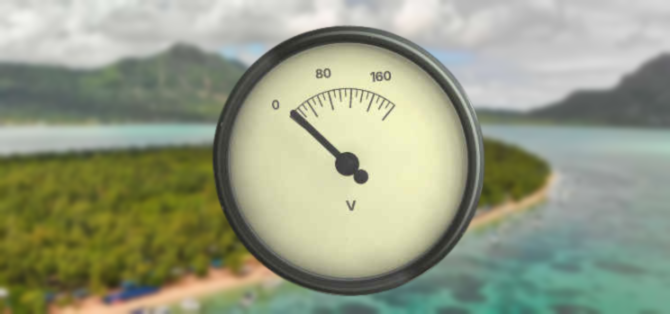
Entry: value=10 unit=V
